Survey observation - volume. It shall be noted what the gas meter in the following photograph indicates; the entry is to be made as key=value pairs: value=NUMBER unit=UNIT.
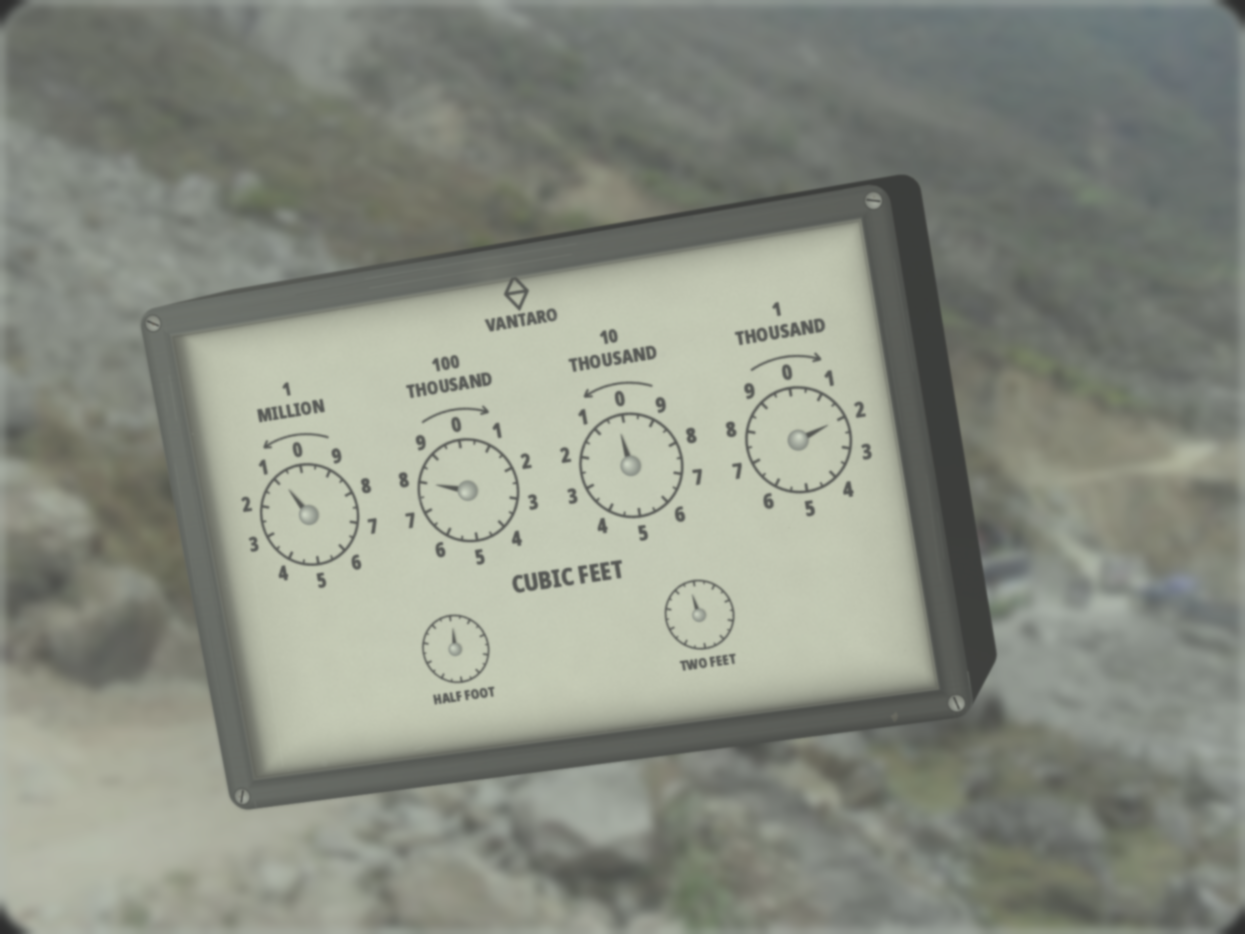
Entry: value=80200 unit=ft³
